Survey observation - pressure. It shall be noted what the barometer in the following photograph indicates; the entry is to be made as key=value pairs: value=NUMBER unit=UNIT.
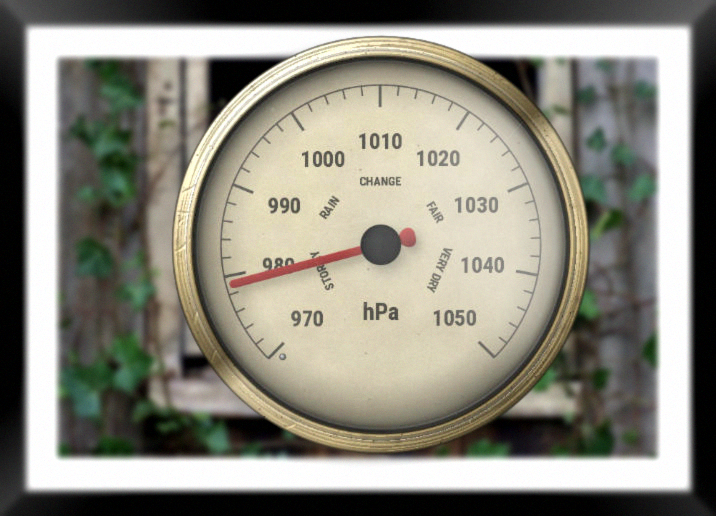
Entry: value=979 unit=hPa
